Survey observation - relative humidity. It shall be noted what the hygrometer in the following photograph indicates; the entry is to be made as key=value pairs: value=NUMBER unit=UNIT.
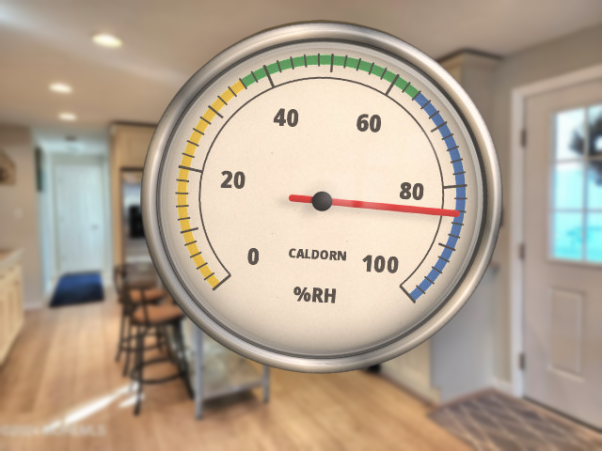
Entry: value=84 unit=%
